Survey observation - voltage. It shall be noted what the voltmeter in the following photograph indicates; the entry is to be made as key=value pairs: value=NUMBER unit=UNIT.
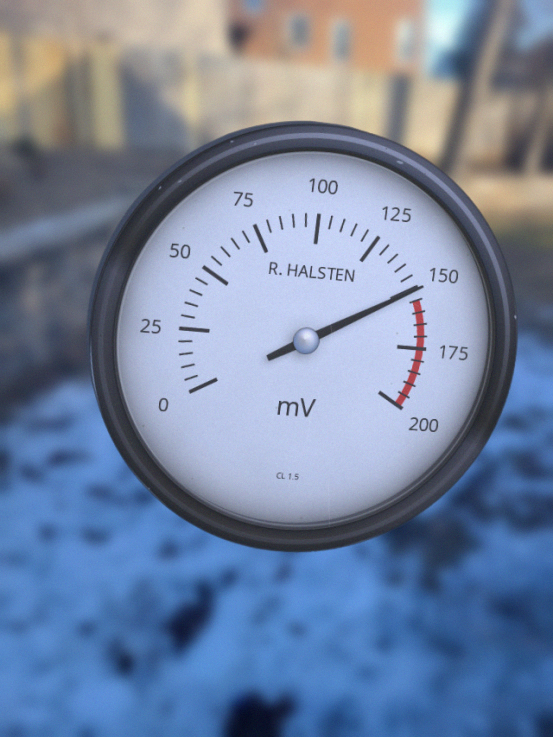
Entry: value=150 unit=mV
